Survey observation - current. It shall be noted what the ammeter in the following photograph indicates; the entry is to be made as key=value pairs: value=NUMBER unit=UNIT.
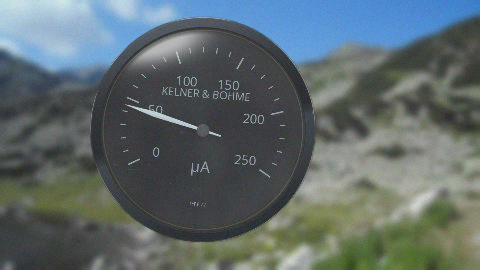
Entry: value=45 unit=µA
